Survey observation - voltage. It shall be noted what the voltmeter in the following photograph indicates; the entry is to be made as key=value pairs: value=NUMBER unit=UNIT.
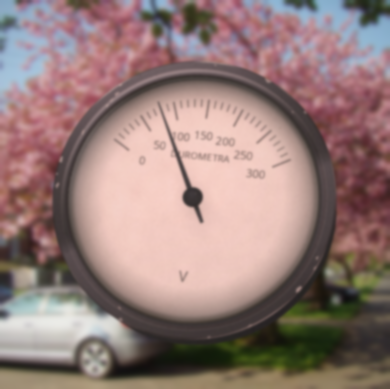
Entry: value=80 unit=V
